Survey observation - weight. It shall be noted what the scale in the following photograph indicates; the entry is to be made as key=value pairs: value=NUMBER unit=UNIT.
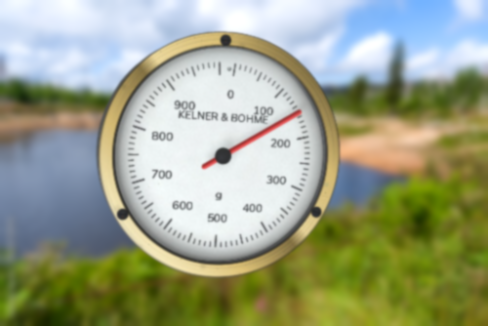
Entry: value=150 unit=g
